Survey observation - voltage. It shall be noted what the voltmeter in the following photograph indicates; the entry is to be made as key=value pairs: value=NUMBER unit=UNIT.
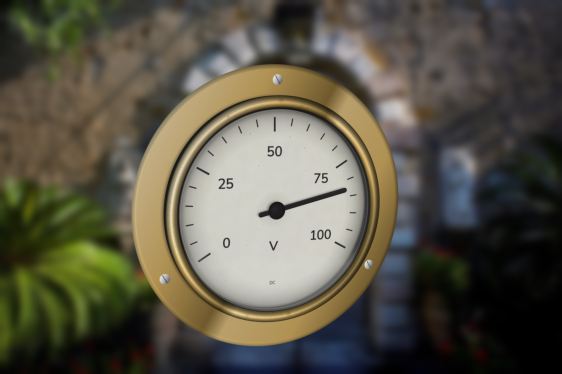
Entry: value=82.5 unit=V
